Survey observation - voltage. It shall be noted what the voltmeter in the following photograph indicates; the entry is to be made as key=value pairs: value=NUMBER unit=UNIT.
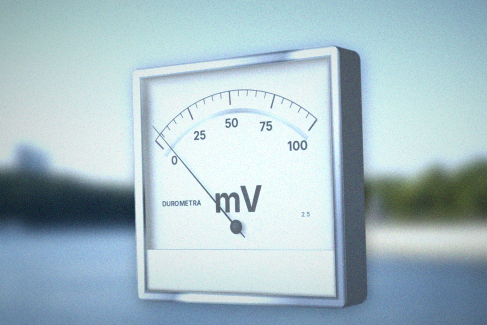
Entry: value=5 unit=mV
